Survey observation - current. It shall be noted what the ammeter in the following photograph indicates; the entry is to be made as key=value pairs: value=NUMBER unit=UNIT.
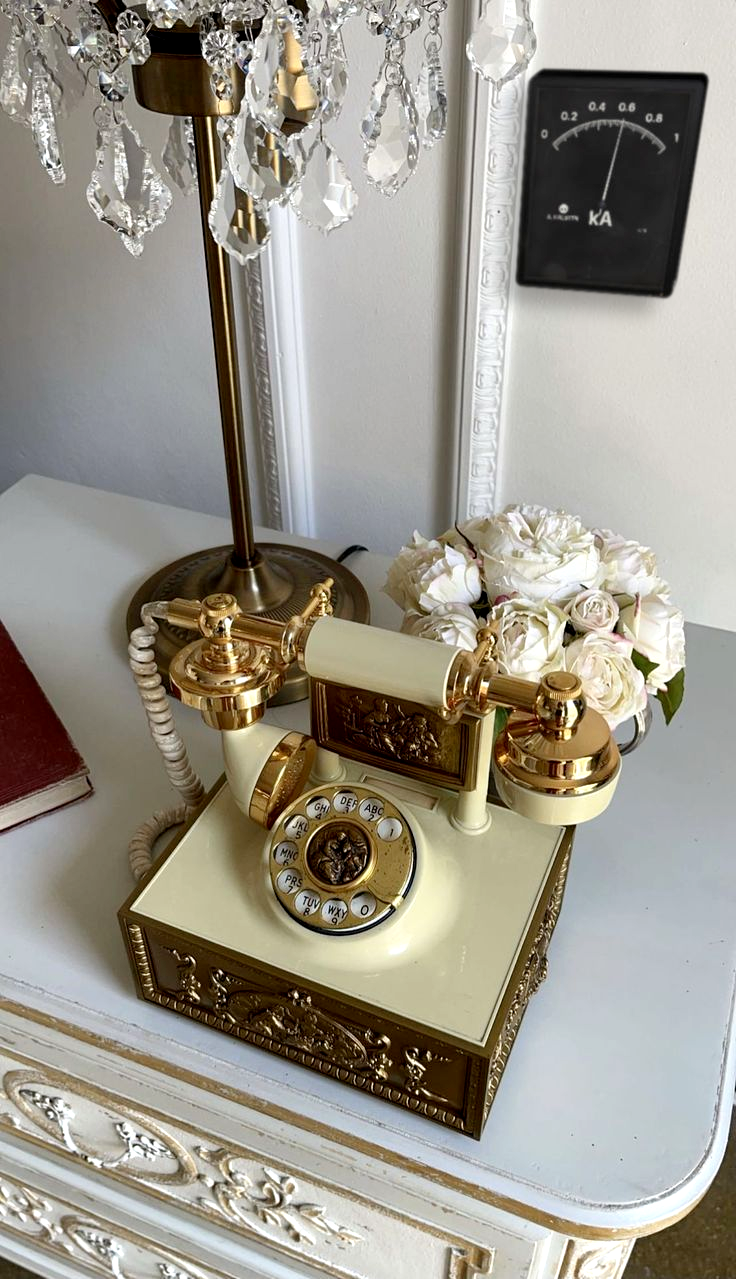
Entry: value=0.6 unit=kA
